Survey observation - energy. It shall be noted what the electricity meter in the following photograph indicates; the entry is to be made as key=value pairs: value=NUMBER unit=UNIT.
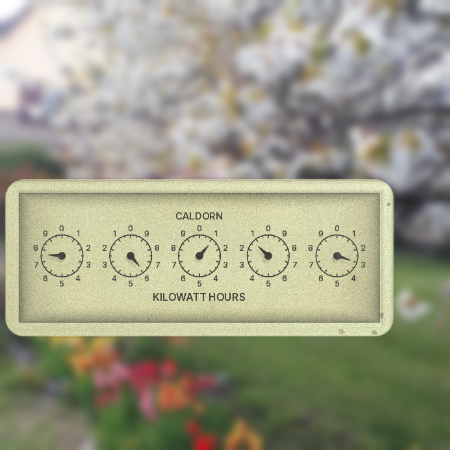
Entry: value=76113 unit=kWh
